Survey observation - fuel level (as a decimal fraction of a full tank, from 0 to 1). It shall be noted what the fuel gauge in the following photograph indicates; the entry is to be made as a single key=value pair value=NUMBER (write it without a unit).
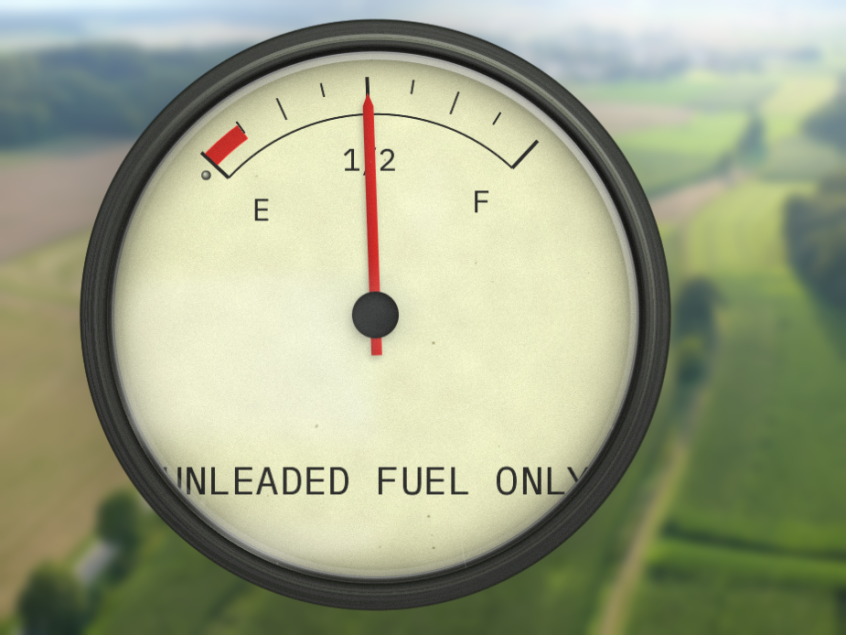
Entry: value=0.5
